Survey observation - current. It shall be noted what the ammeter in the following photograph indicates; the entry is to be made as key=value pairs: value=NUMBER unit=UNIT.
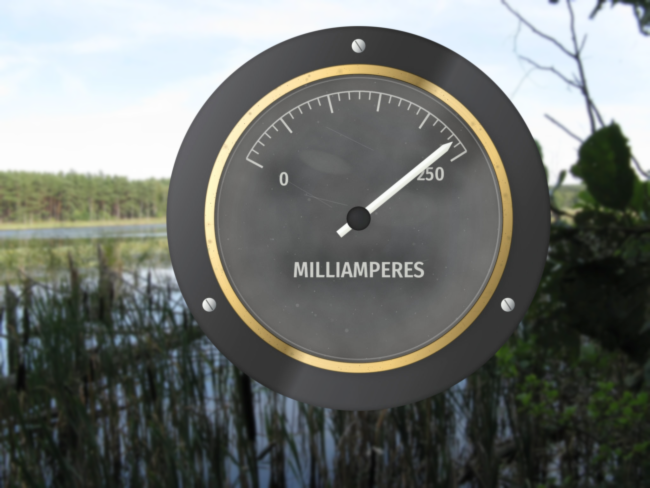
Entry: value=235 unit=mA
